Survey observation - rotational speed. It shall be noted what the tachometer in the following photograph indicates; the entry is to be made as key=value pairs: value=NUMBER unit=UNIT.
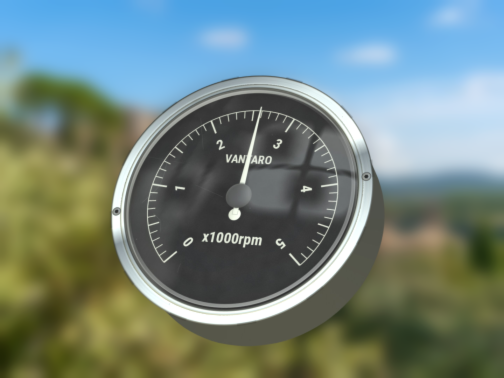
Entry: value=2600 unit=rpm
